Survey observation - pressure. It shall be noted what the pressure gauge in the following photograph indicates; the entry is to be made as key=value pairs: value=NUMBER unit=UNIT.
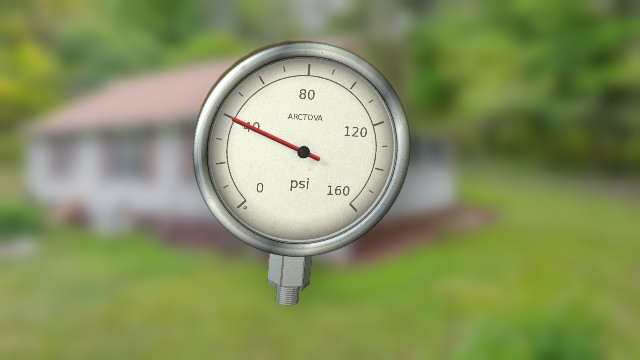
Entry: value=40 unit=psi
